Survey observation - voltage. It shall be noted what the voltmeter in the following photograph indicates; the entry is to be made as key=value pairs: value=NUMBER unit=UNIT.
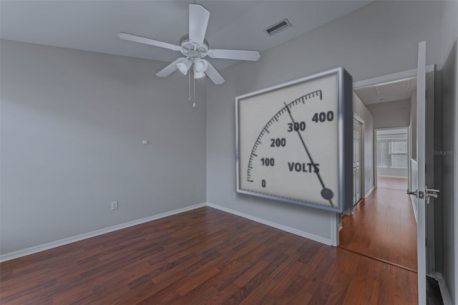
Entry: value=300 unit=V
